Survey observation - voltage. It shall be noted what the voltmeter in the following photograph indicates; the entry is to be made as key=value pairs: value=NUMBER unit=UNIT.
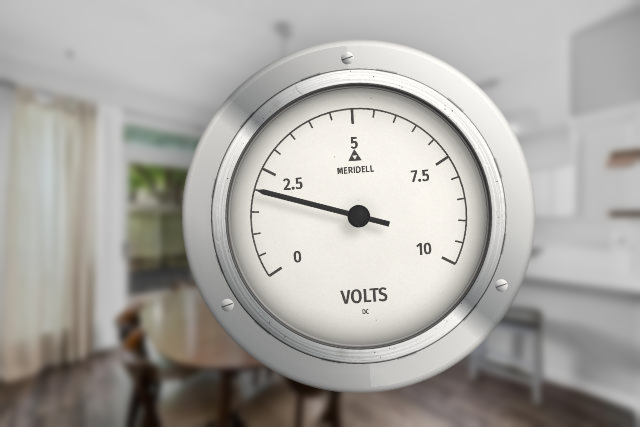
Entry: value=2 unit=V
